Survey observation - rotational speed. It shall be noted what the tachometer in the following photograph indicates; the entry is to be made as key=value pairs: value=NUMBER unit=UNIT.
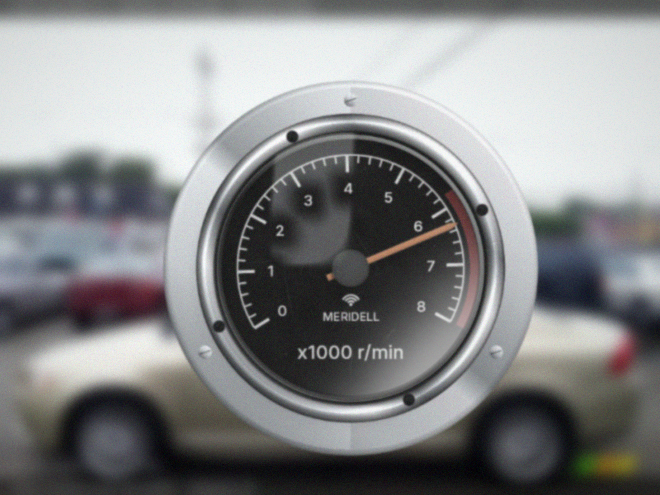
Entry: value=6300 unit=rpm
